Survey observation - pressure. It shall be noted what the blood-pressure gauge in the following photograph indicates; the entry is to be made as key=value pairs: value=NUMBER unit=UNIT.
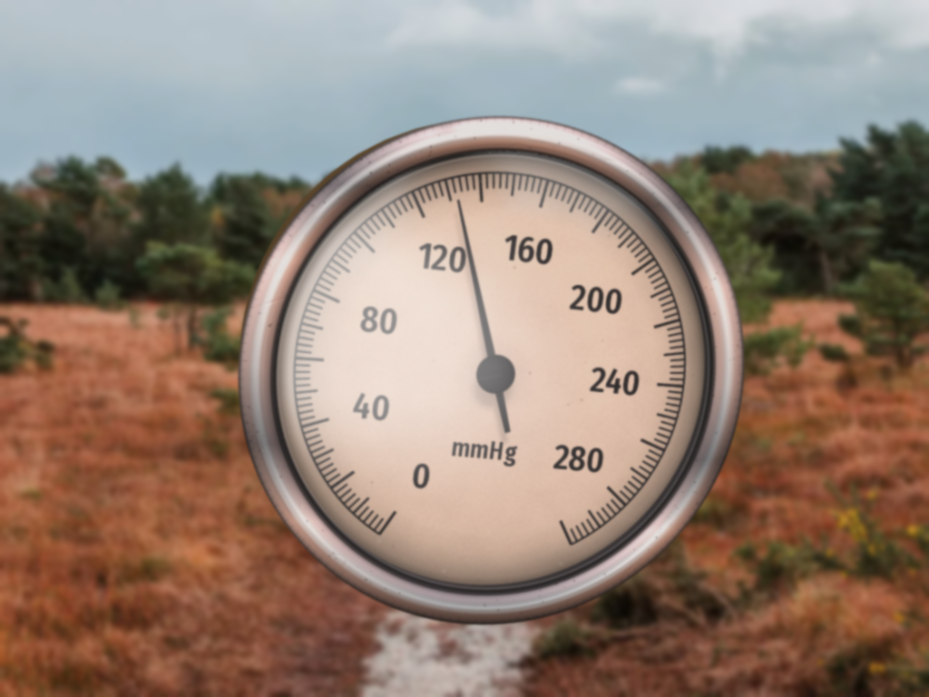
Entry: value=132 unit=mmHg
